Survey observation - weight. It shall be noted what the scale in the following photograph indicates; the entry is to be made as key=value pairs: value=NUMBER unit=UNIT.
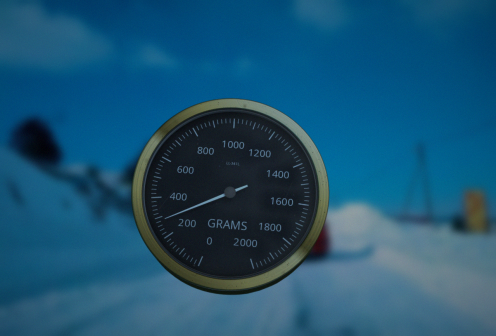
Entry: value=280 unit=g
